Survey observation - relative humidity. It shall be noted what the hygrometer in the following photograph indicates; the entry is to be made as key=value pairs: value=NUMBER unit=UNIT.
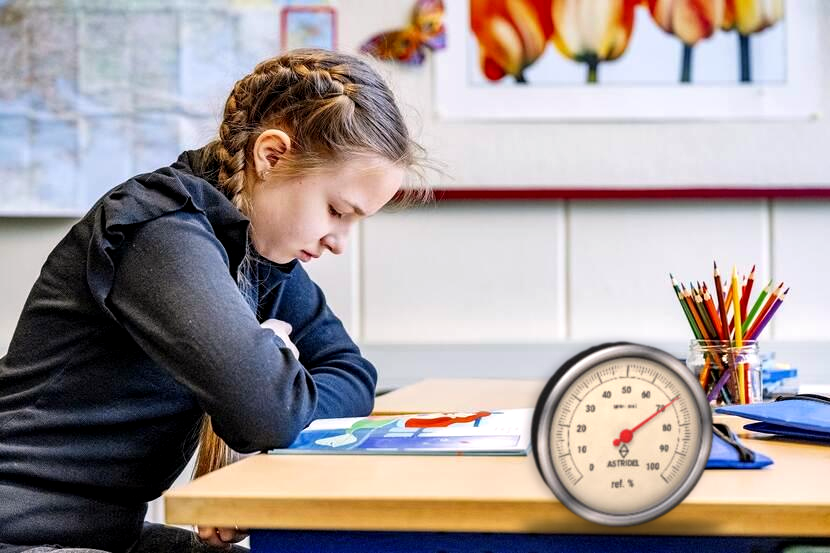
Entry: value=70 unit=%
